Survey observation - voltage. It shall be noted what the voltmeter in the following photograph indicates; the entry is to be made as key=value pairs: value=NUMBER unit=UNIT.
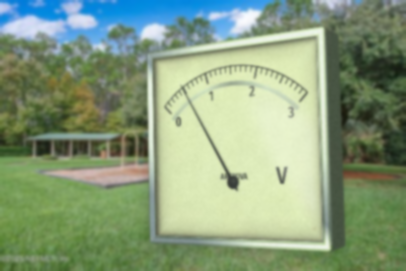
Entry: value=0.5 unit=V
